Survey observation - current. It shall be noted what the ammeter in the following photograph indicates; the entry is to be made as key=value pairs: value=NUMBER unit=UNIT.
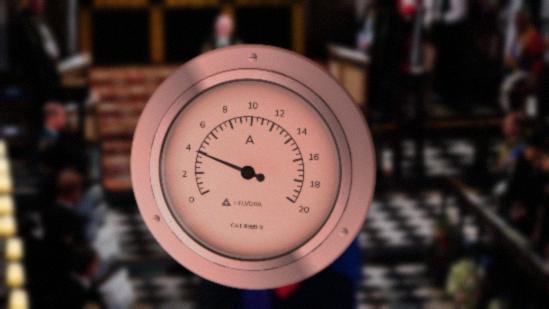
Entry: value=4 unit=A
